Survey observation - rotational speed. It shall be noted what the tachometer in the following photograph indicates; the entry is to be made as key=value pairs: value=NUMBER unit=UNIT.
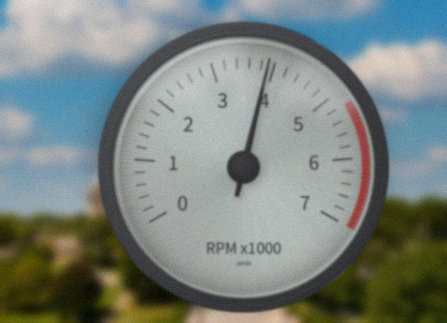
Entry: value=3900 unit=rpm
